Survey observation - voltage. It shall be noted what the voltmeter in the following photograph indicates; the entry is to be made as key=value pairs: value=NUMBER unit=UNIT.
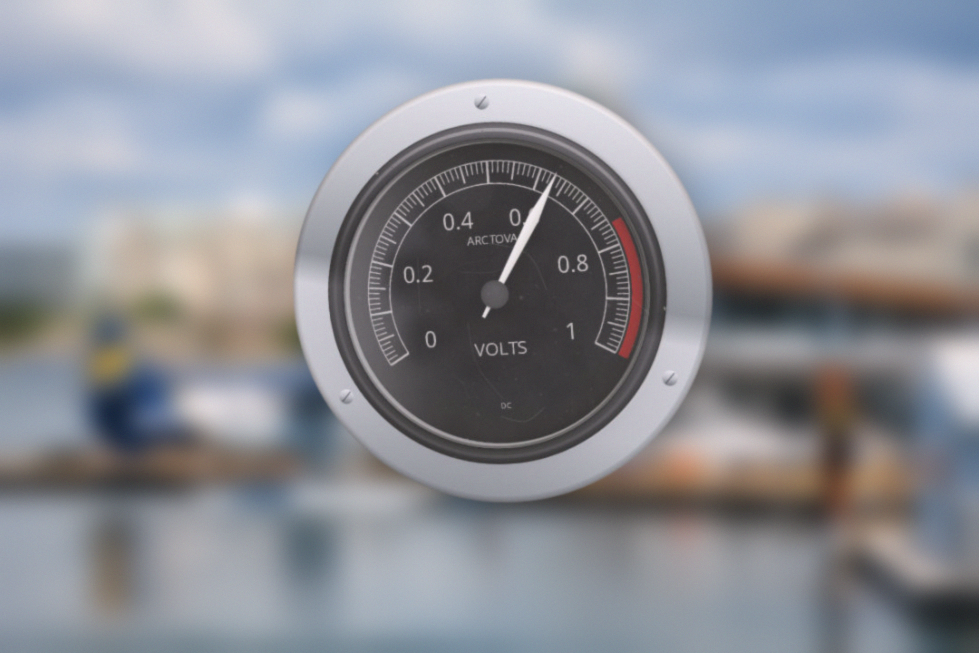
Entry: value=0.63 unit=V
